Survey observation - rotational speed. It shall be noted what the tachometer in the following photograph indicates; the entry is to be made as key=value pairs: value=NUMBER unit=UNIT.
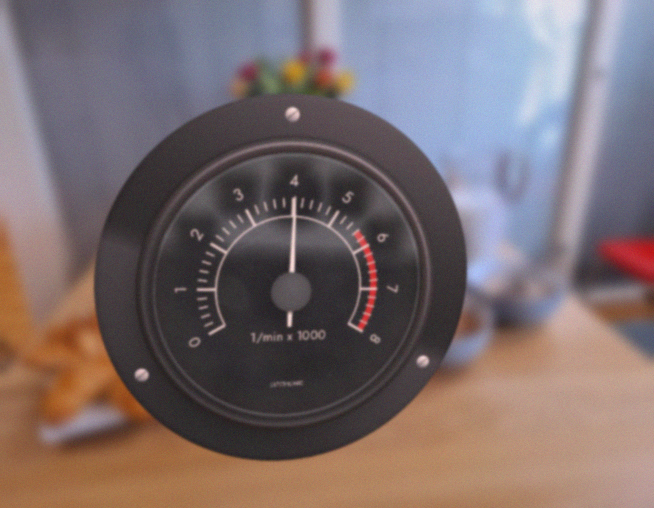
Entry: value=4000 unit=rpm
